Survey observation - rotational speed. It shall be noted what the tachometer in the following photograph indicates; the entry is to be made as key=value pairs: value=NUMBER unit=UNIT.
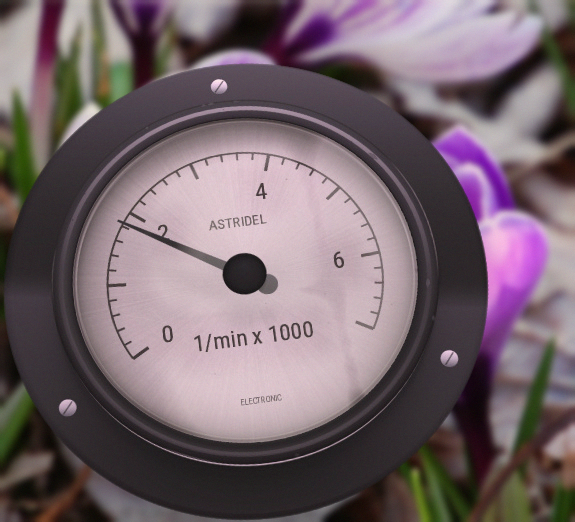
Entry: value=1800 unit=rpm
